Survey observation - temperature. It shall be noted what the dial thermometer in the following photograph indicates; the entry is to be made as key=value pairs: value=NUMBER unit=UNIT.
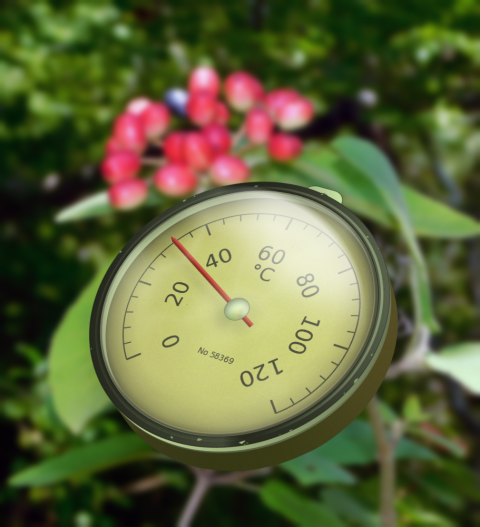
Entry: value=32 unit=°C
